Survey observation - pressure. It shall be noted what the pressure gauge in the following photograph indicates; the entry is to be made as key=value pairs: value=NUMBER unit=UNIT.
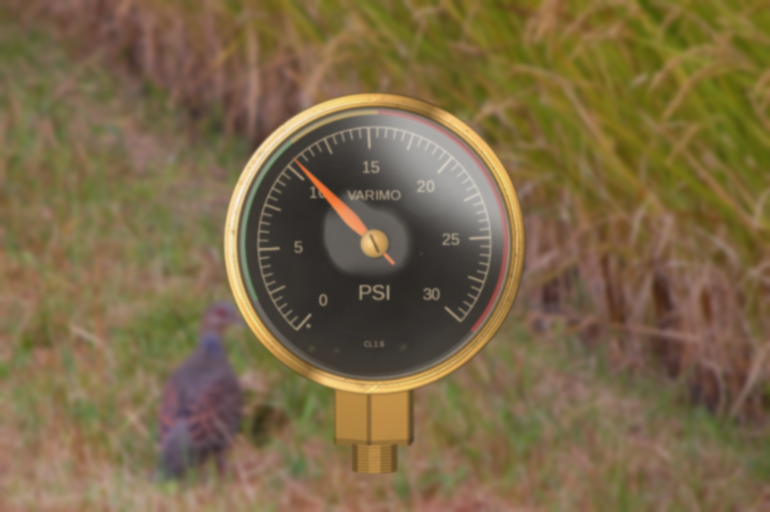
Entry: value=10.5 unit=psi
